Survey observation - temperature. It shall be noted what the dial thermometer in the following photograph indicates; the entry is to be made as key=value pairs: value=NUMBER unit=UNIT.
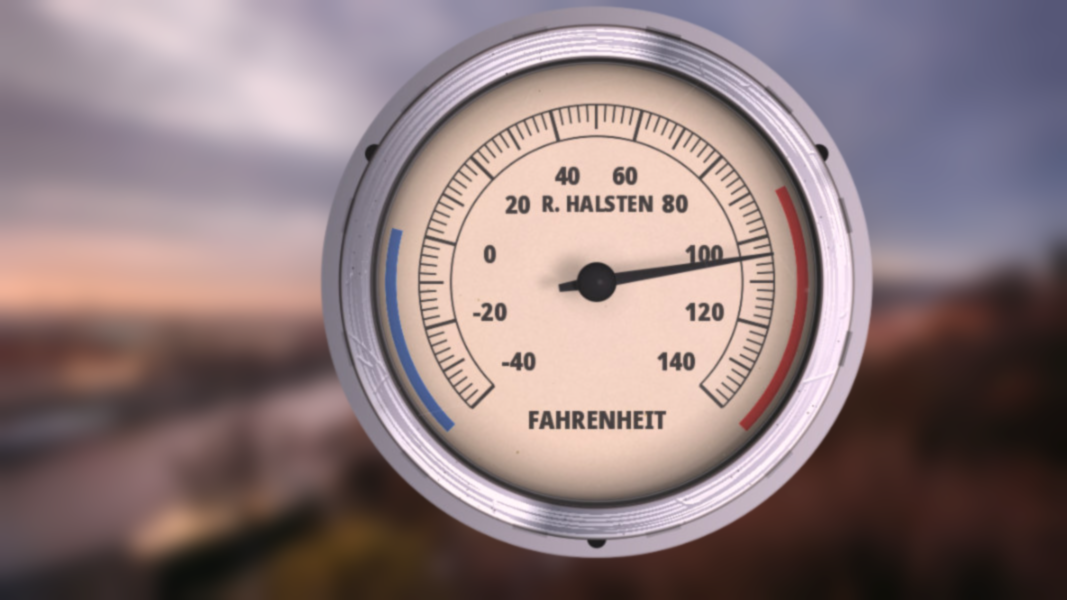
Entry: value=104 unit=°F
